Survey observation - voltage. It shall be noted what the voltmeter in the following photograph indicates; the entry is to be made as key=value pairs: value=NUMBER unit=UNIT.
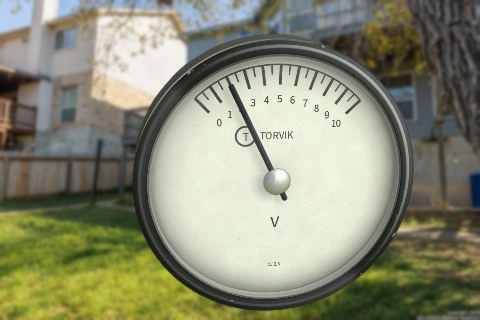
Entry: value=2 unit=V
